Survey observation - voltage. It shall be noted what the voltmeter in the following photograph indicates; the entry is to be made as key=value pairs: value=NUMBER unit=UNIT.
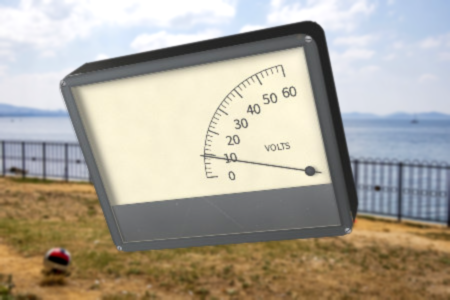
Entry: value=10 unit=V
